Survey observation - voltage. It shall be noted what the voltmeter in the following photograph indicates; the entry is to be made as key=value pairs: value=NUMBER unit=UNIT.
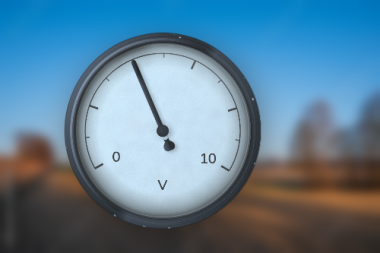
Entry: value=4 unit=V
